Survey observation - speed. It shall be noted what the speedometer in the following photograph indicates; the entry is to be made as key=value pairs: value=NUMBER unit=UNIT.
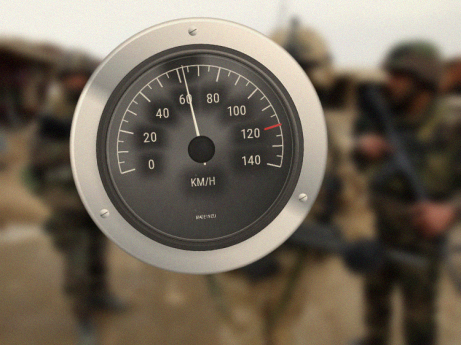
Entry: value=62.5 unit=km/h
